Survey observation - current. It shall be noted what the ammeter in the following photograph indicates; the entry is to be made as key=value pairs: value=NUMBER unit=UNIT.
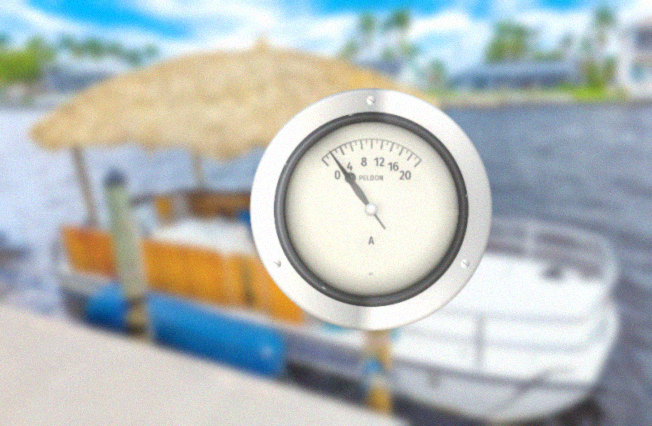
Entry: value=2 unit=A
